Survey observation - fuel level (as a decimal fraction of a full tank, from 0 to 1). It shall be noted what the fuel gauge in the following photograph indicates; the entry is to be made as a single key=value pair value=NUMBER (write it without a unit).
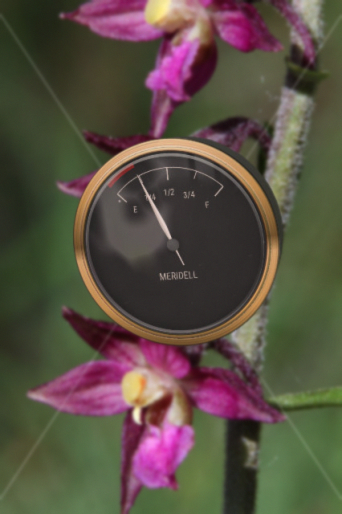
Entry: value=0.25
